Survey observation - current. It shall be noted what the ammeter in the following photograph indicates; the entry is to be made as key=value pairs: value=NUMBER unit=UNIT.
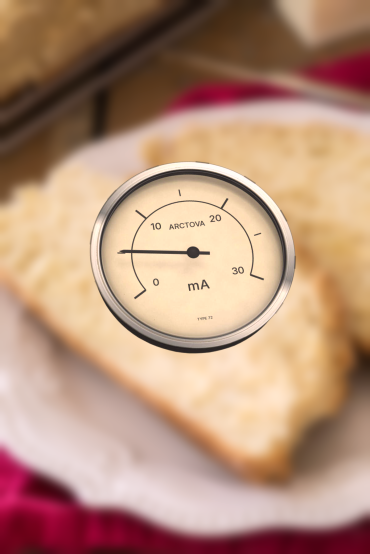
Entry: value=5 unit=mA
